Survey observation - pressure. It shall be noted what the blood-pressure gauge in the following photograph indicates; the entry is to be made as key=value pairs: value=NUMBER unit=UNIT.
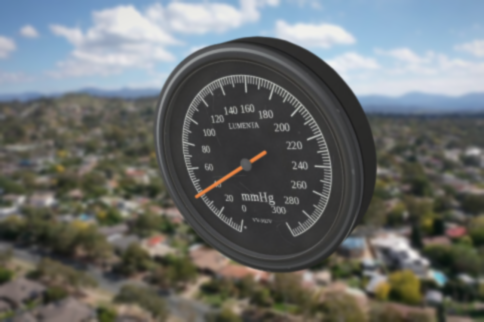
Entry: value=40 unit=mmHg
